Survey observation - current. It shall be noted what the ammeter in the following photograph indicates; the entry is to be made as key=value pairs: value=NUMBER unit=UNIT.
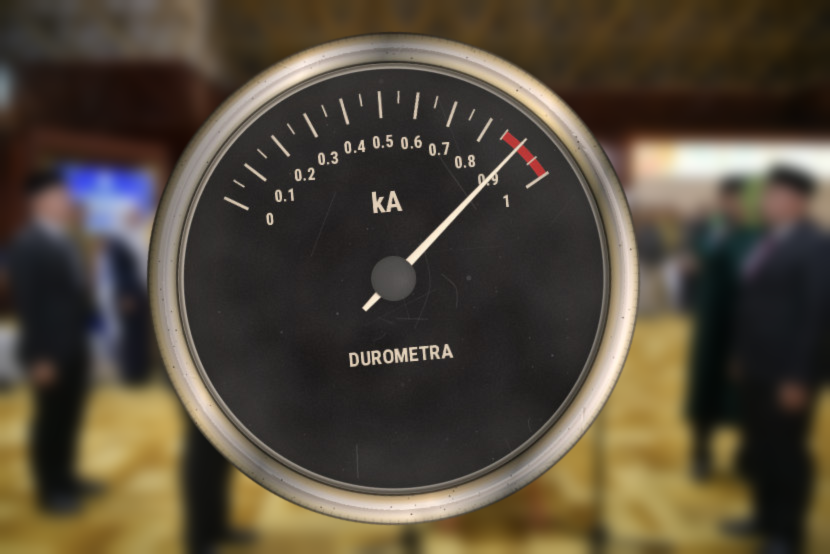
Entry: value=0.9 unit=kA
